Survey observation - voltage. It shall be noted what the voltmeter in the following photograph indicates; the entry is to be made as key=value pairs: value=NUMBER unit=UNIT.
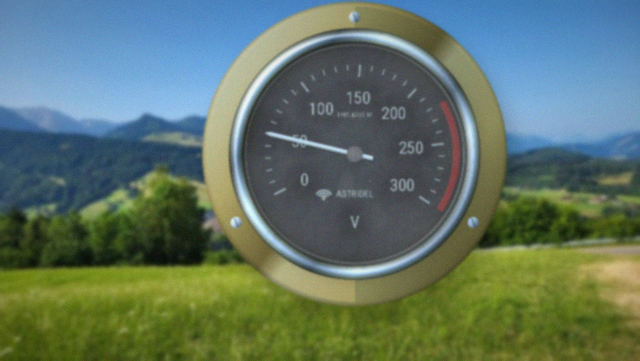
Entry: value=50 unit=V
